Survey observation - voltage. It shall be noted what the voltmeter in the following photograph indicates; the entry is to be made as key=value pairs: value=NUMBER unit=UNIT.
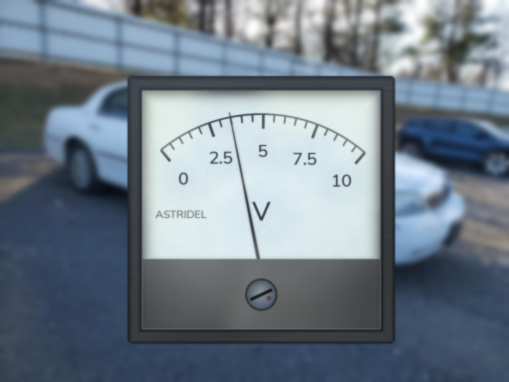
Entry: value=3.5 unit=V
